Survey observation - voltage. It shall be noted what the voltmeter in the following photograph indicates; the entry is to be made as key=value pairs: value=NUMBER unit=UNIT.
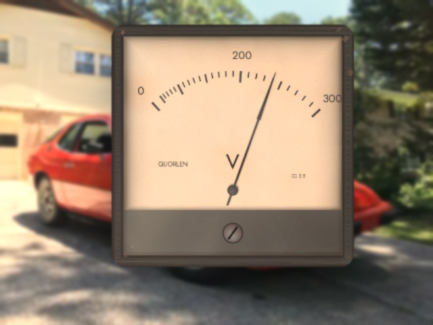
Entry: value=240 unit=V
